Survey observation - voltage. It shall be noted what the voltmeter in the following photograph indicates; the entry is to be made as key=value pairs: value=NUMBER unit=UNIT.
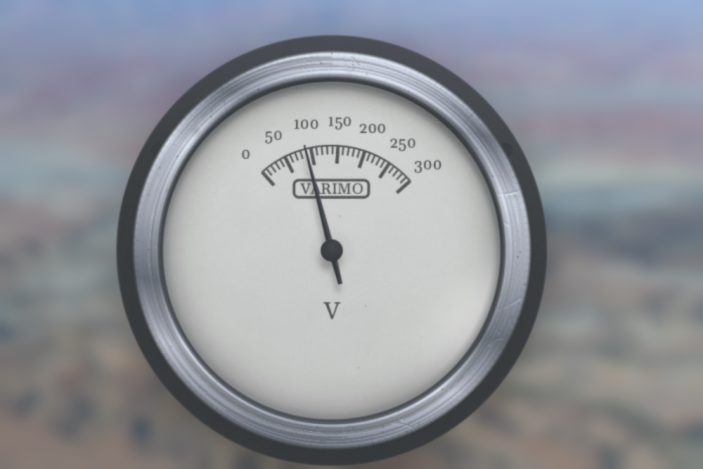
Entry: value=90 unit=V
